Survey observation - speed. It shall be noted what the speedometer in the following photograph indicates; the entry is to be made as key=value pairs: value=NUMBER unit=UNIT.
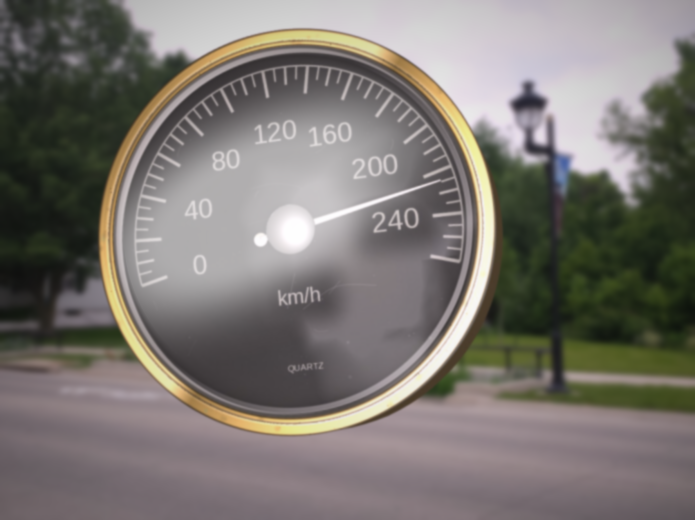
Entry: value=225 unit=km/h
